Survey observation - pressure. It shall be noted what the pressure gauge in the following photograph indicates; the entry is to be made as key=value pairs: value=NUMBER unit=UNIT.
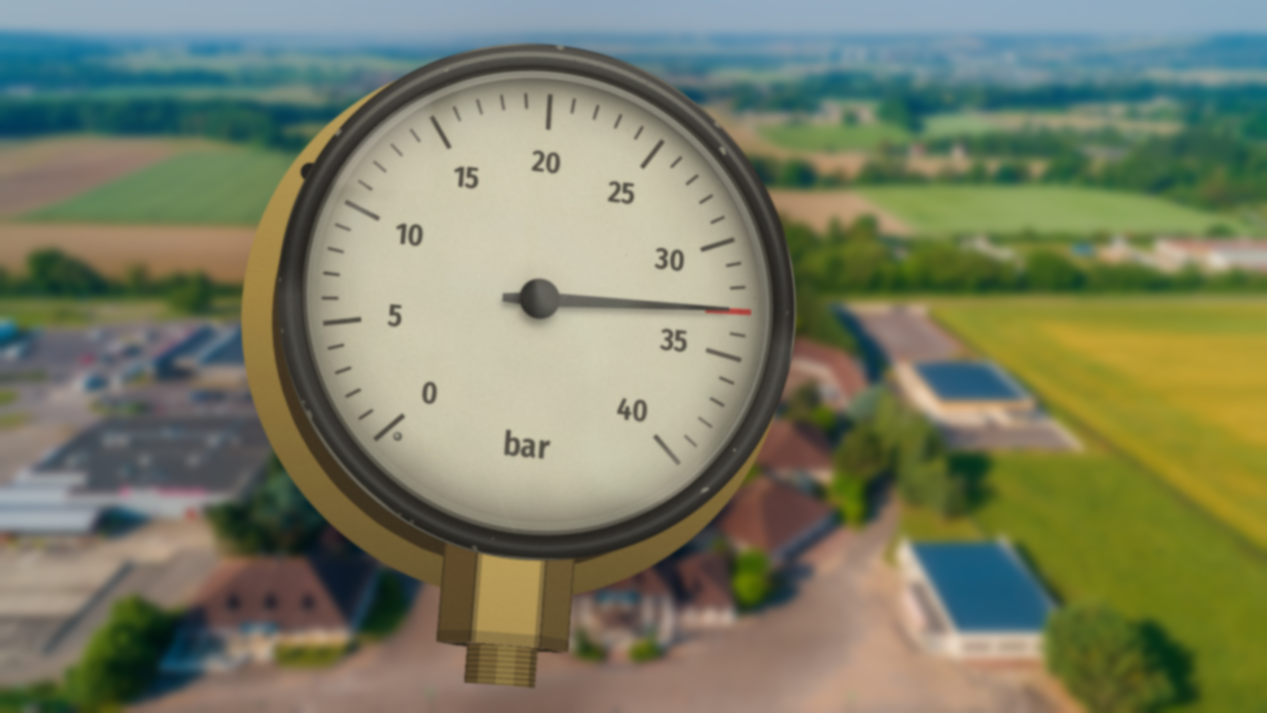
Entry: value=33 unit=bar
